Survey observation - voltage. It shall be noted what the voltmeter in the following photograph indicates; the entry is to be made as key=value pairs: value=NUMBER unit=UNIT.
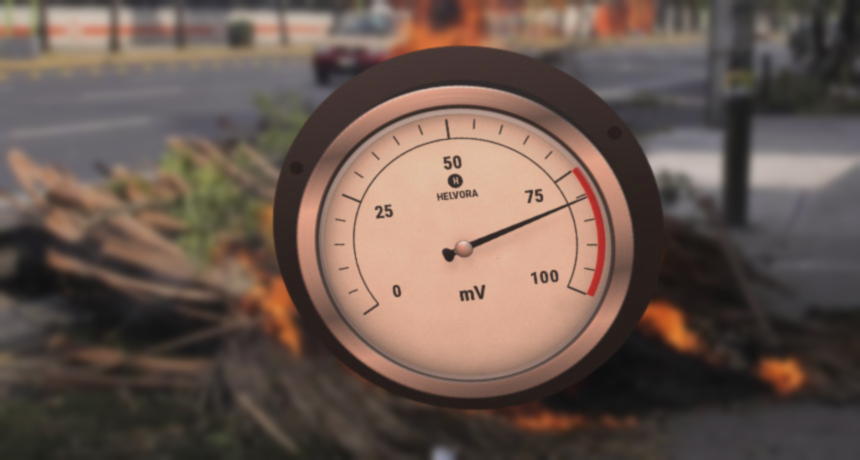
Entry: value=80 unit=mV
